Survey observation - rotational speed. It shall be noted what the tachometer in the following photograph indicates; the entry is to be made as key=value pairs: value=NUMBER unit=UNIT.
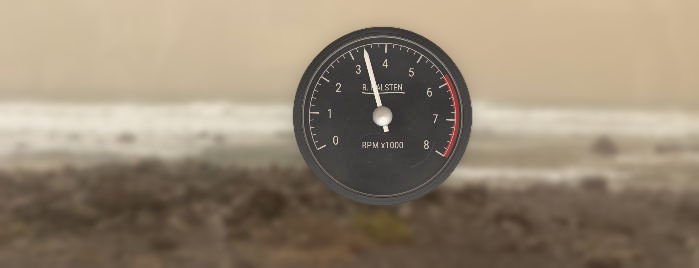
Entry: value=3400 unit=rpm
